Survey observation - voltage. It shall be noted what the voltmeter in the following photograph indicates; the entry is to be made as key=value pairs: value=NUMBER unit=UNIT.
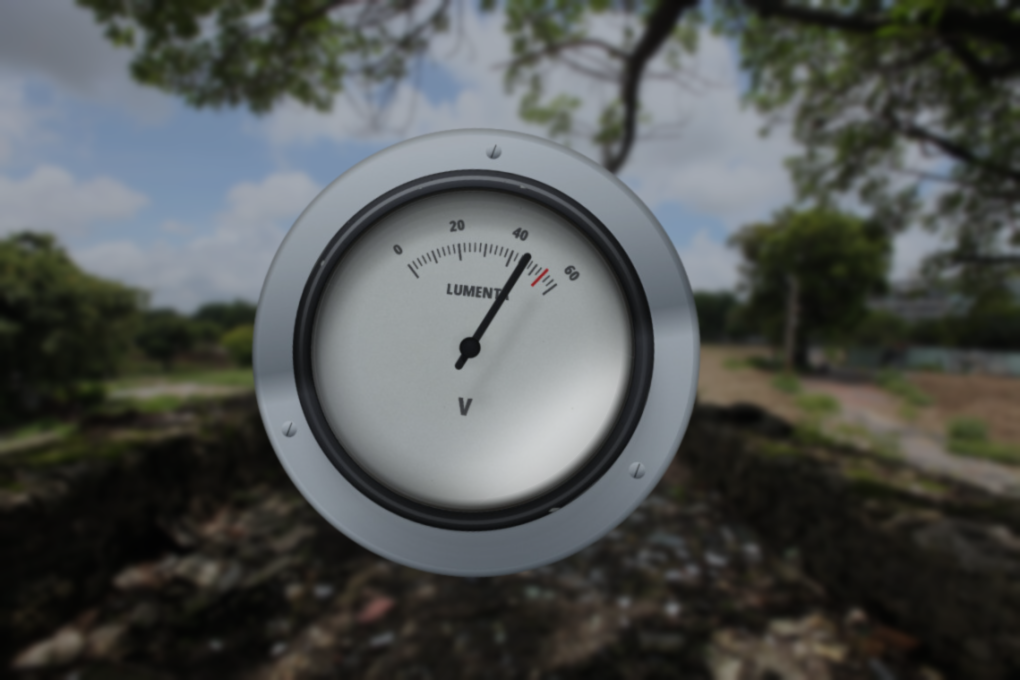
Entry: value=46 unit=V
